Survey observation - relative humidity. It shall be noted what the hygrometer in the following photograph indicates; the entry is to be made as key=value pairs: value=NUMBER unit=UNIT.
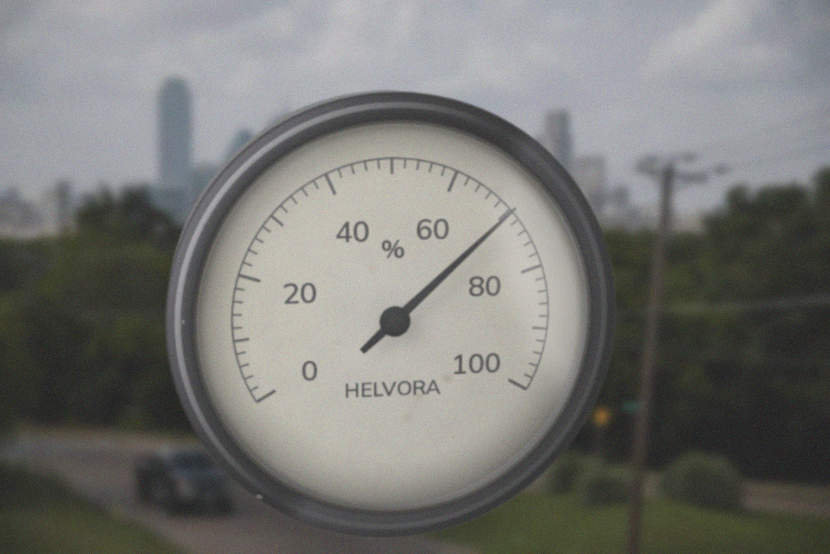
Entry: value=70 unit=%
